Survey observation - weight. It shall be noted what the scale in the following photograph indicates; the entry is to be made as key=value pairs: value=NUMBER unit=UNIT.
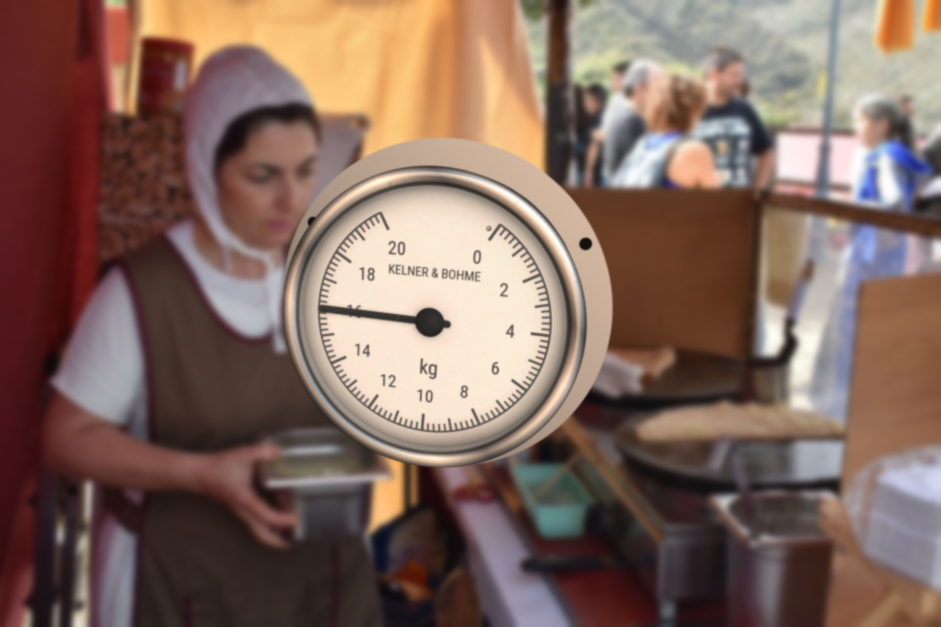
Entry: value=16 unit=kg
